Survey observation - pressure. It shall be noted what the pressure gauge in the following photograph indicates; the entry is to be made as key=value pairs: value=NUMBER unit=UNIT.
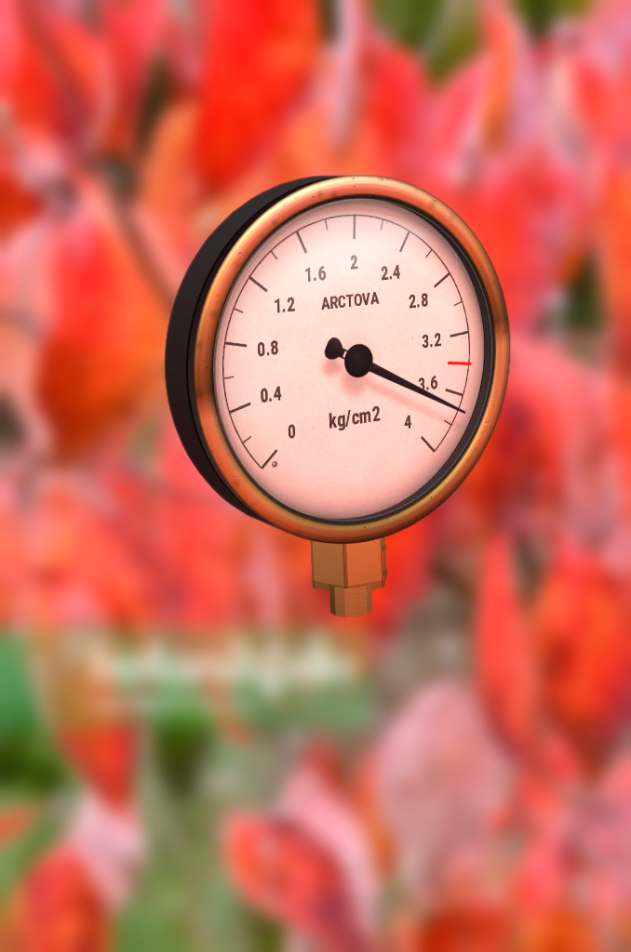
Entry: value=3.7 unit=kg/cm²
